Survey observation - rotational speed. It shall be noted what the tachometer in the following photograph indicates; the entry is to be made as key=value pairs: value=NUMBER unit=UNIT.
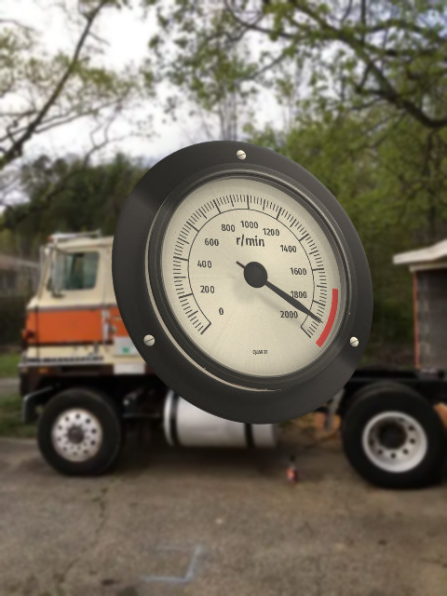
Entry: value=1900 unit=rpm
